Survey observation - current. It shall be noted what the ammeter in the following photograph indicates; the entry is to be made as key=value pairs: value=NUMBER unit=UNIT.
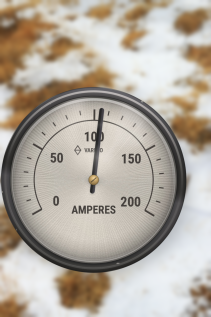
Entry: value=105 unit=A
